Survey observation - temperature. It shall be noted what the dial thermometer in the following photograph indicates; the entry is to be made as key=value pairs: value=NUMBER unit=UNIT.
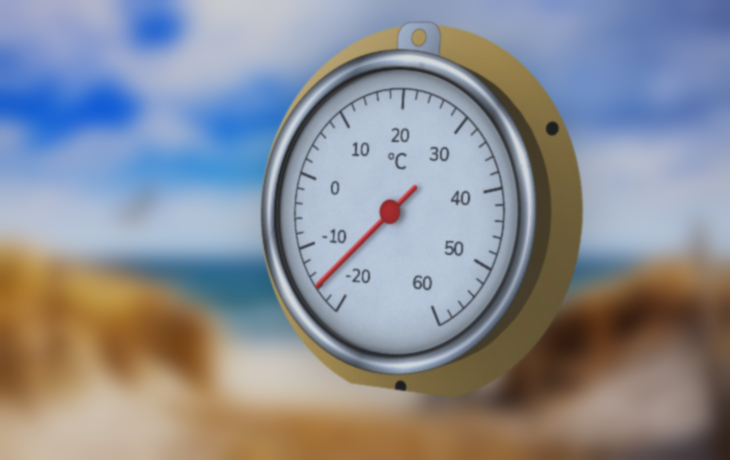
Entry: value=-16 unit=°C
